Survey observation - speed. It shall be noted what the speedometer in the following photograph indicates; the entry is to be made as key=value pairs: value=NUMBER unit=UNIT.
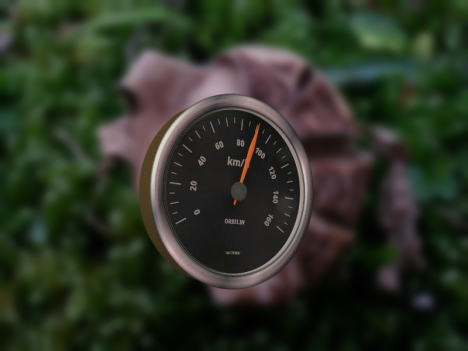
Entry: value=90 unit=km/h
